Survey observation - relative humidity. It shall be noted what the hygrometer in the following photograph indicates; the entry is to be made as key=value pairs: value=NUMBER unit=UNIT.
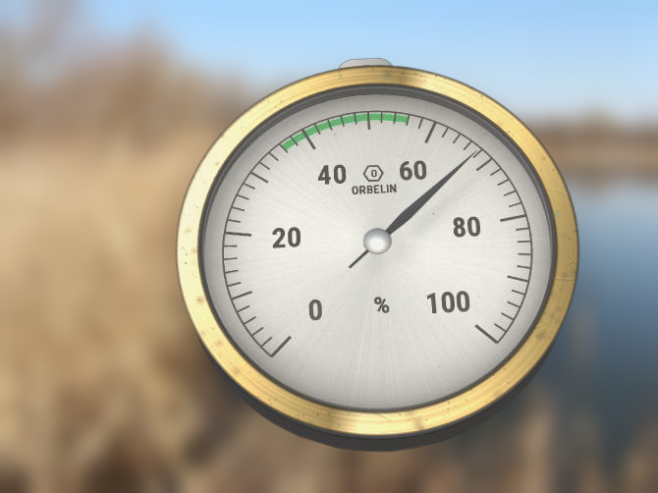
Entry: value=68 unit=%
